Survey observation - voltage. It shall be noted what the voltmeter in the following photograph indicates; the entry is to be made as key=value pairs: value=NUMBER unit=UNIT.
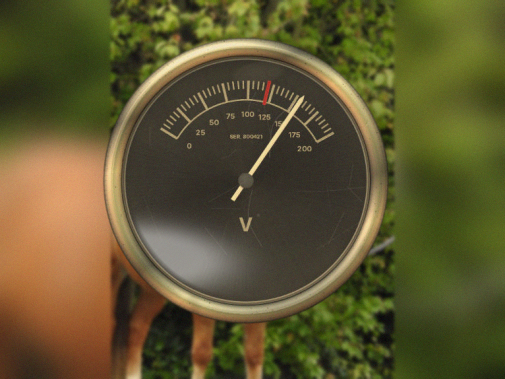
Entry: value=155 unit=V
